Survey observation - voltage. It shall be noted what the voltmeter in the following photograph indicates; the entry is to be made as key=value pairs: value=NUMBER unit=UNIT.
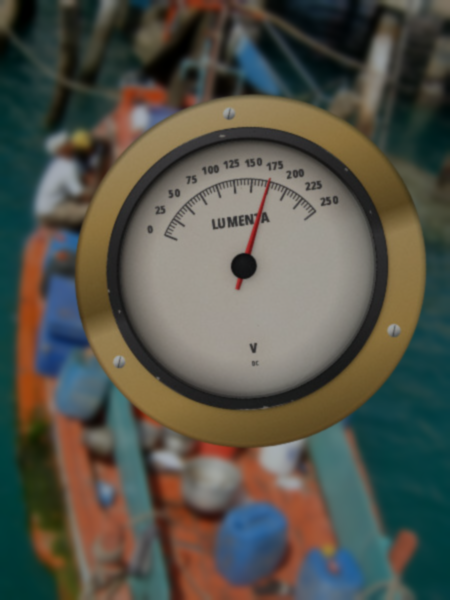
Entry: value=175 unit=V
